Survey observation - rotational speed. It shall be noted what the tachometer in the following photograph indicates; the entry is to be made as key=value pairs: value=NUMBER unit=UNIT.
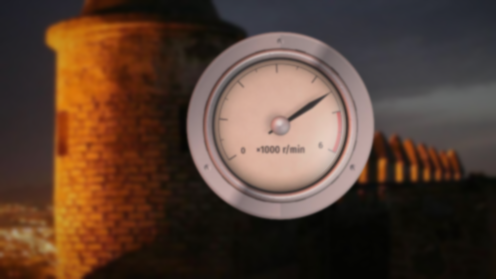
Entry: value=4500 unit=rpm
